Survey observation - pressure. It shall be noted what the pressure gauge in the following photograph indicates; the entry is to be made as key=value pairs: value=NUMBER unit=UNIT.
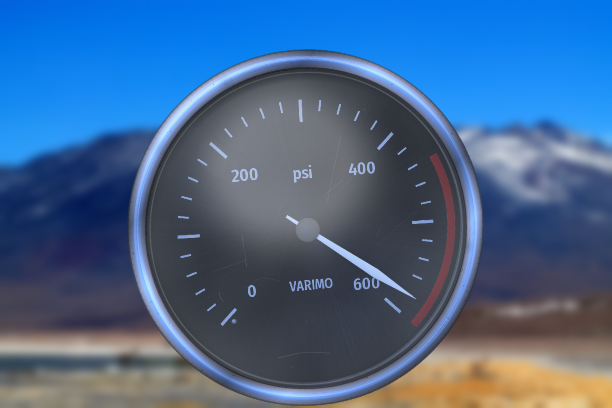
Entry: value=580 unit=psi
